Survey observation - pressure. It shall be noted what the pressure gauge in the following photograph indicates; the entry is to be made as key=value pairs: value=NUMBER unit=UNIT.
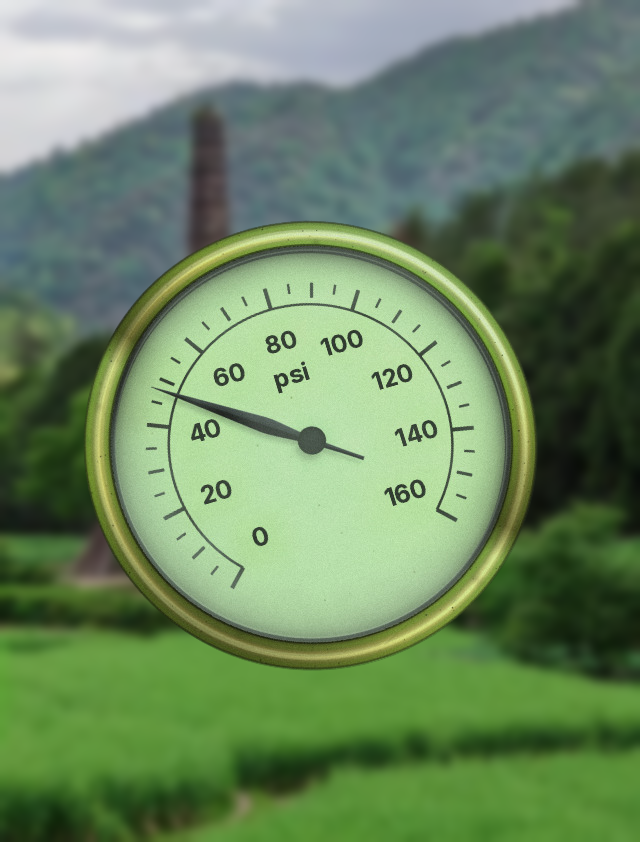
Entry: value=47.5 unit=psi
